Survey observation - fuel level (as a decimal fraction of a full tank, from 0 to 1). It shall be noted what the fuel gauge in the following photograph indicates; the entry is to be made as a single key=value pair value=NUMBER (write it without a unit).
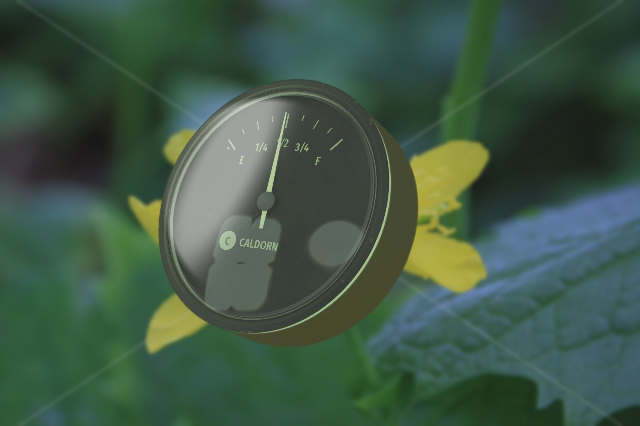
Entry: value=0.5
